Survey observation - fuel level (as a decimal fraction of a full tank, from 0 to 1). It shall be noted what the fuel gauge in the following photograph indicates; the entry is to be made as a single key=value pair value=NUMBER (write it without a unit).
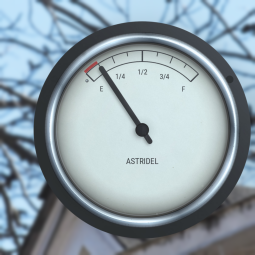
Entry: value=0.125
